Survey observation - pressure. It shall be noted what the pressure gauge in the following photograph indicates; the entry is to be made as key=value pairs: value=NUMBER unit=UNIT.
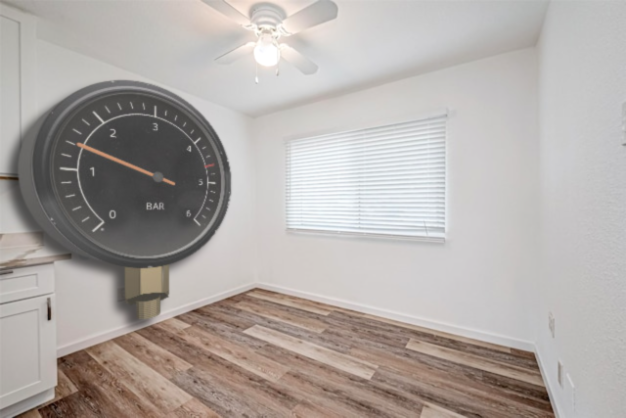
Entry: value=1.4 unit=bar
